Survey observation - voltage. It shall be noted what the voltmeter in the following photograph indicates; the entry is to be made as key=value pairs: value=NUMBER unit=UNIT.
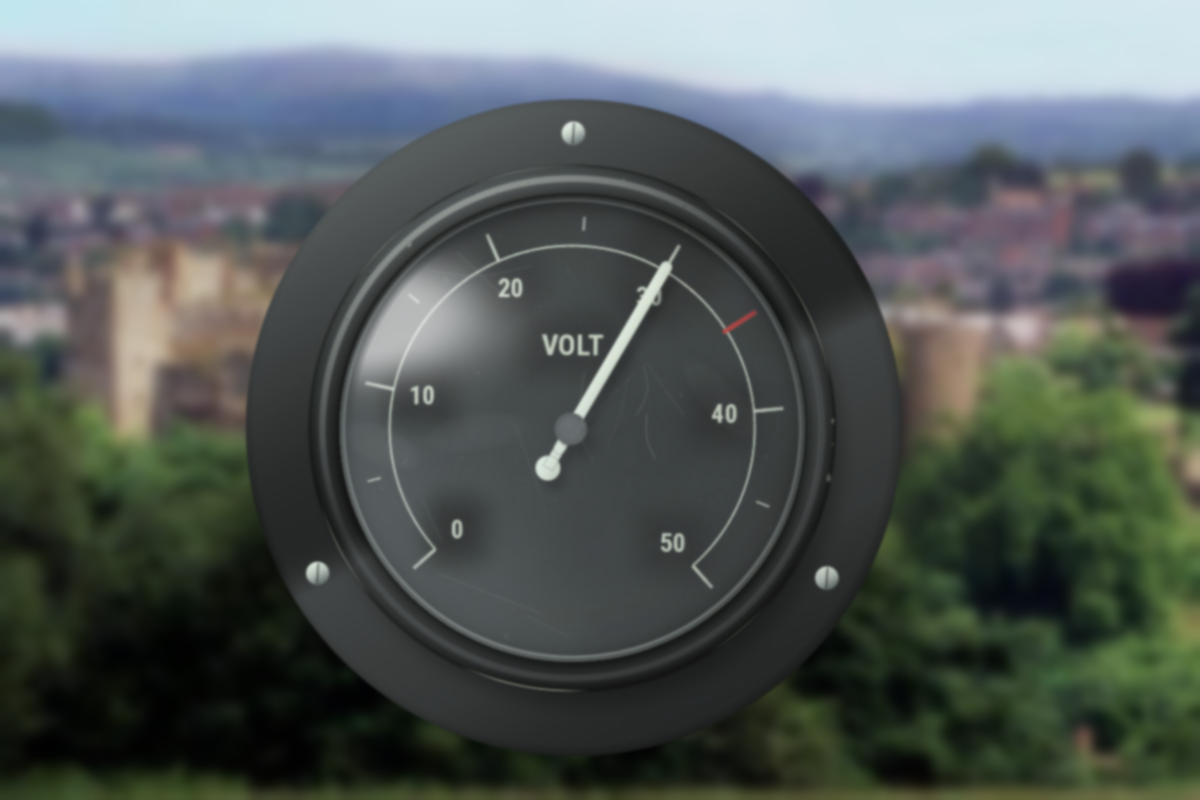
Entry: value=30 unit=V
